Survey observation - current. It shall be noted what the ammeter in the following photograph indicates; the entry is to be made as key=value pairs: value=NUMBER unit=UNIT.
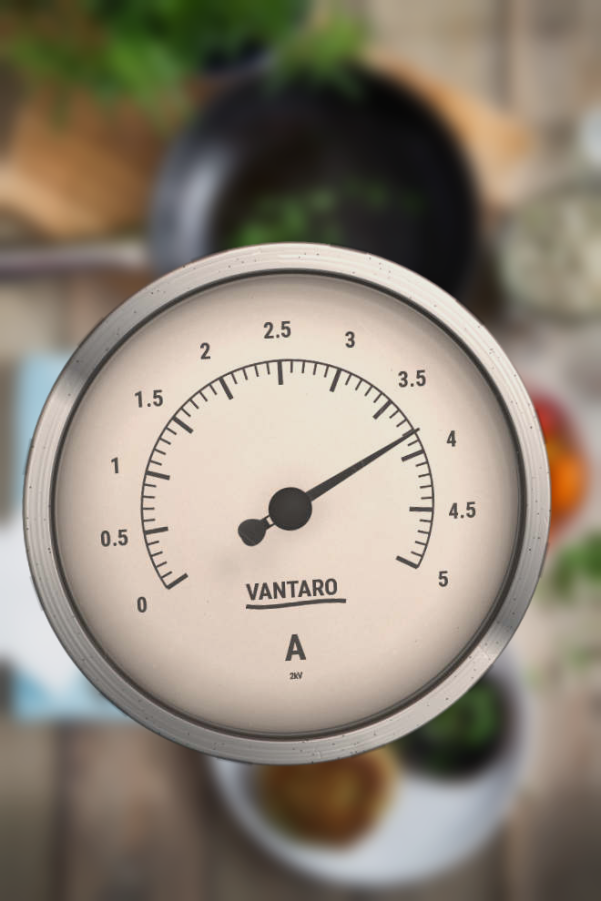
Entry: value=3.8 unit=A
